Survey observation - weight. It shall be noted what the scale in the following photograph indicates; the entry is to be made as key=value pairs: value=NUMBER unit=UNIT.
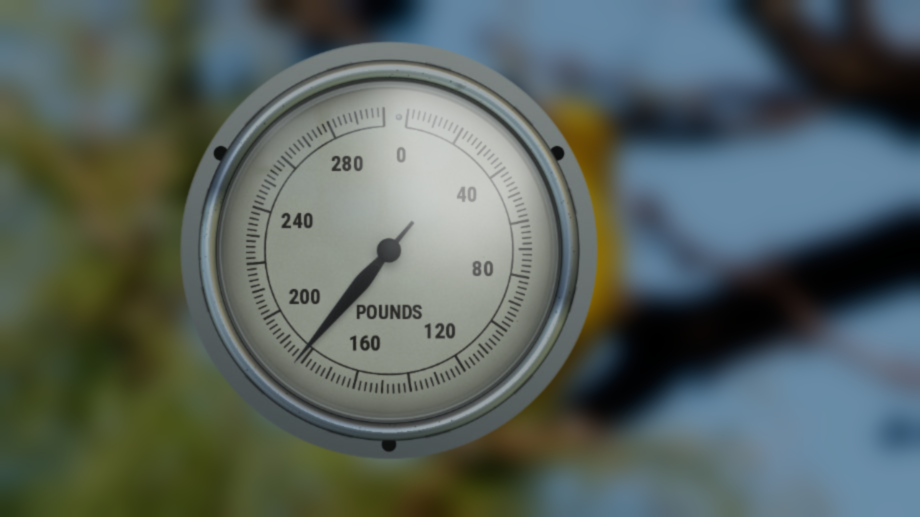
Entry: value=182 unit=lb
